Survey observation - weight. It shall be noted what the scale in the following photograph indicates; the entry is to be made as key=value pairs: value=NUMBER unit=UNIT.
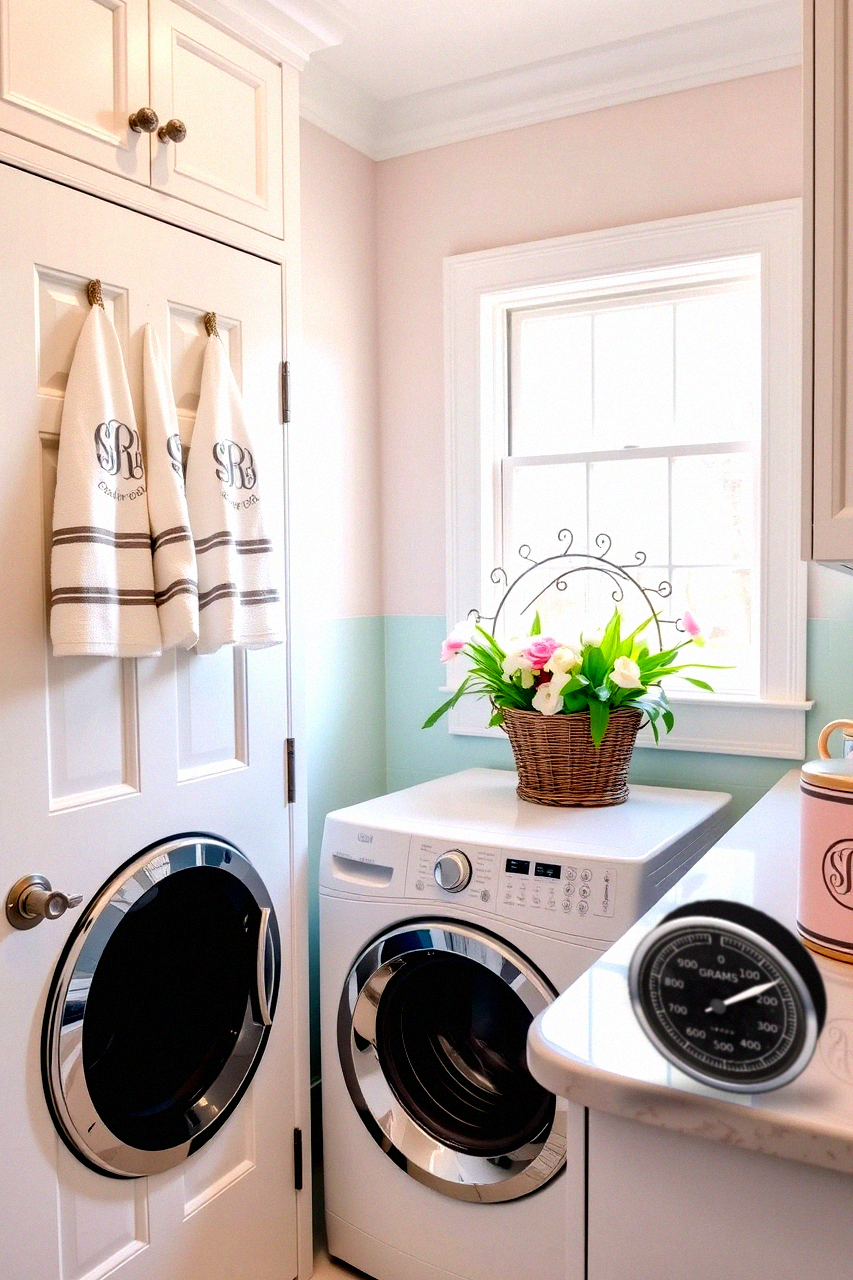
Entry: value=150 unit=g
